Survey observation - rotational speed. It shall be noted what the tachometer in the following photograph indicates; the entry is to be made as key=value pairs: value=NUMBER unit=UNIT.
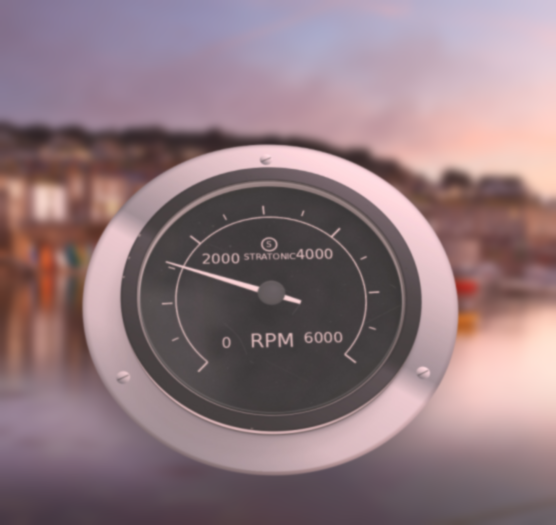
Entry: value=1500 unit=rpm
